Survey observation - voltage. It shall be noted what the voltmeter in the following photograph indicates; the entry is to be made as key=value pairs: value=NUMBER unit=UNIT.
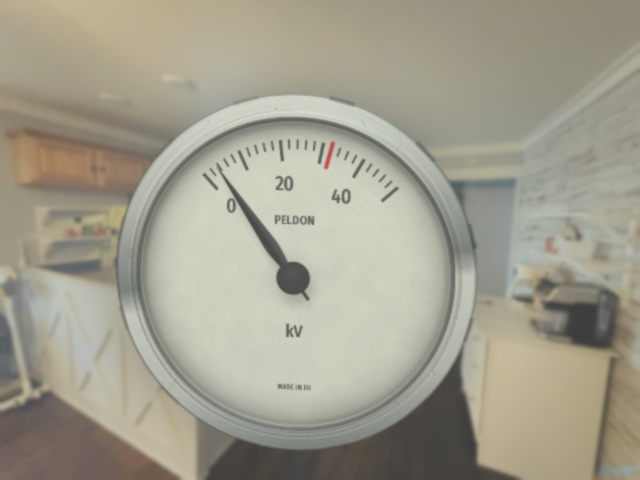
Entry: value=4 unit=kV
